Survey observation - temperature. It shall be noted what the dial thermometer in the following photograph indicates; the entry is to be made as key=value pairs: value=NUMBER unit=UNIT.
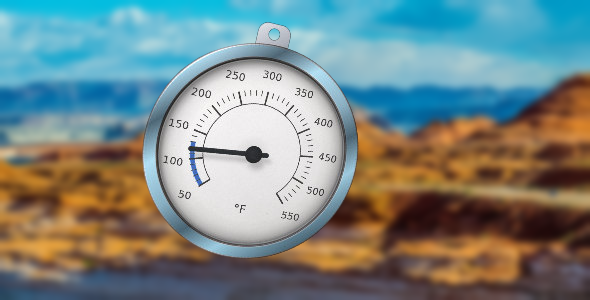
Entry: value=120 unit=°F
